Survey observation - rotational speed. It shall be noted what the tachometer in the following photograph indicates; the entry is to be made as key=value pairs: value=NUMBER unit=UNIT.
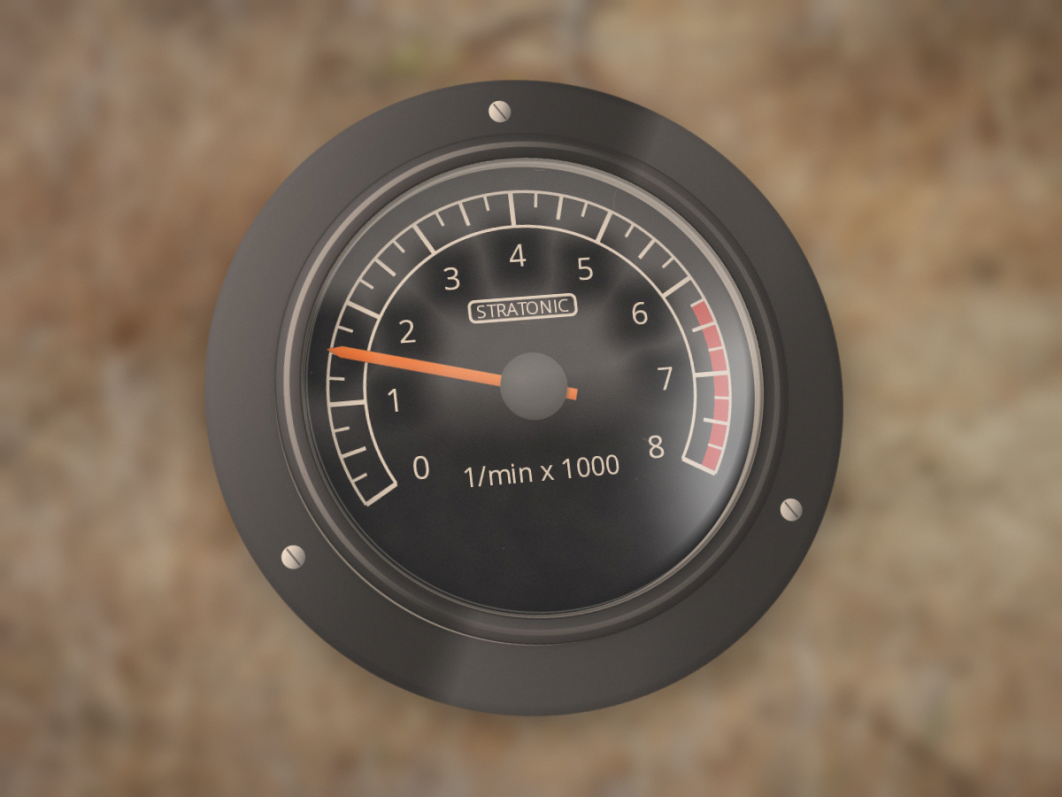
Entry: value=1500 unit=rpm
